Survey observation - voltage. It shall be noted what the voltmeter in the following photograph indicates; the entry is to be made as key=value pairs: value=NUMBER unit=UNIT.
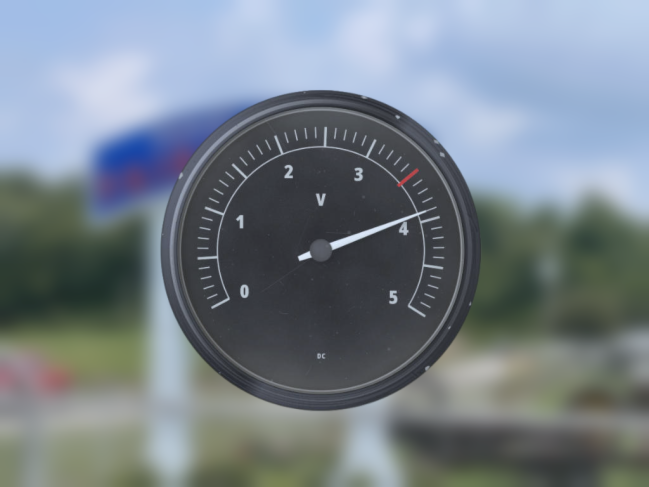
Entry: value=3.9 unit=V
